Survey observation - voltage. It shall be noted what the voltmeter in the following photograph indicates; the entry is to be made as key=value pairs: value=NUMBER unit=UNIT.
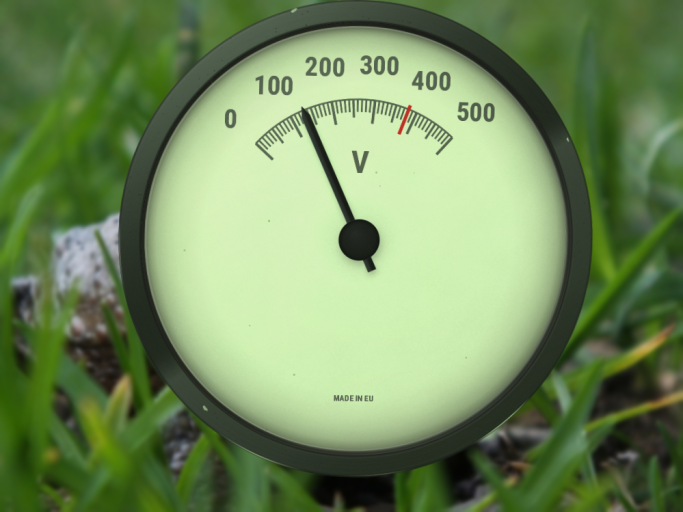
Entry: value=130 unit=V
